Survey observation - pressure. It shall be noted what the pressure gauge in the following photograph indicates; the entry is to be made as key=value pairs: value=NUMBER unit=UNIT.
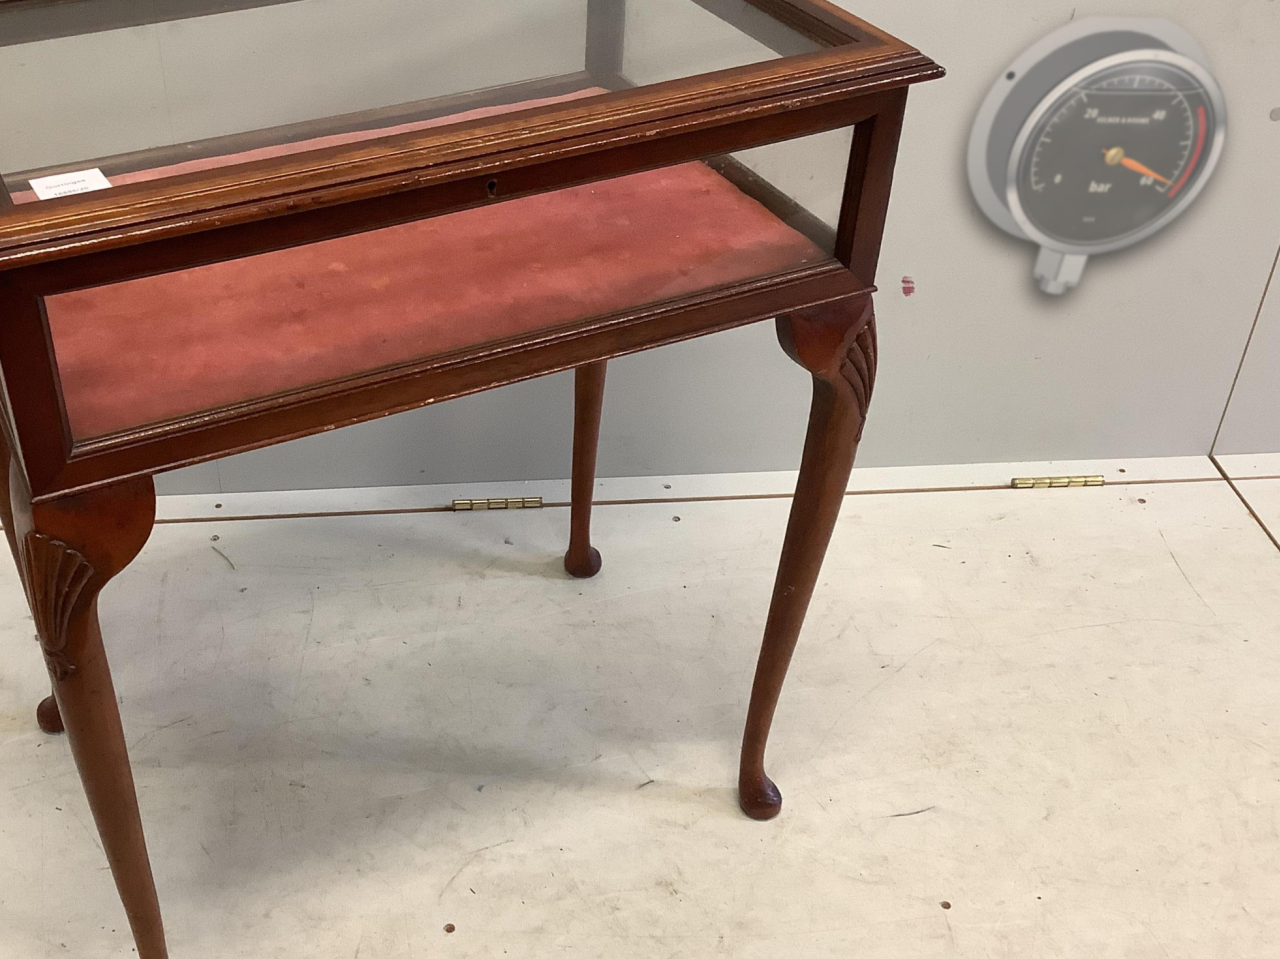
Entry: value=58 unit=bar
